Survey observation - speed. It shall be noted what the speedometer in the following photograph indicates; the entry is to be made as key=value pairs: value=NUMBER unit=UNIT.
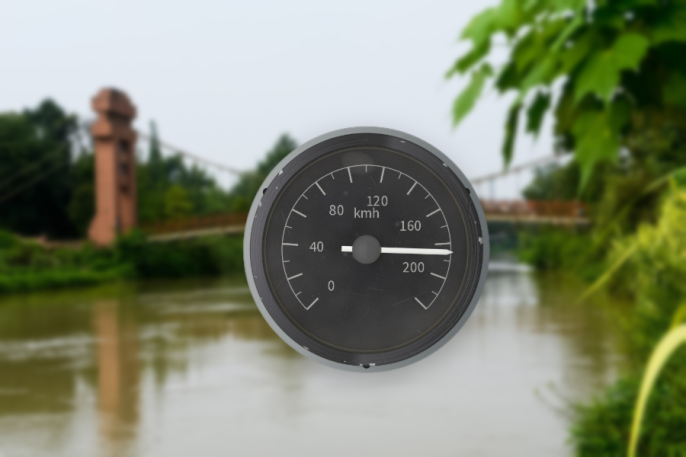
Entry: value=185 unit=km/h
